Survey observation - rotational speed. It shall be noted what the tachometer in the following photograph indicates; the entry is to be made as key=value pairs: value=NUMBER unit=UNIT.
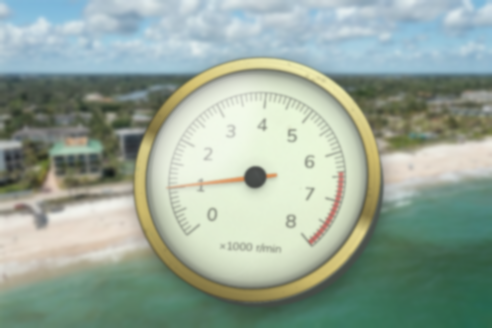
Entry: value=1000 unit=rpm
